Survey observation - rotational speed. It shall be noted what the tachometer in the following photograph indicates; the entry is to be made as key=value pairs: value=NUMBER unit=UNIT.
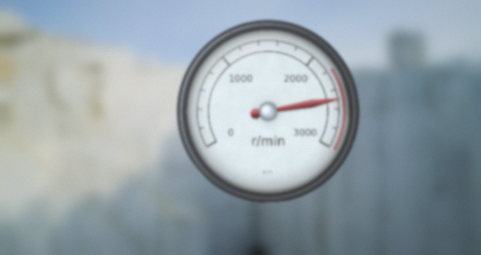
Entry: value=2500 unit=rpm
